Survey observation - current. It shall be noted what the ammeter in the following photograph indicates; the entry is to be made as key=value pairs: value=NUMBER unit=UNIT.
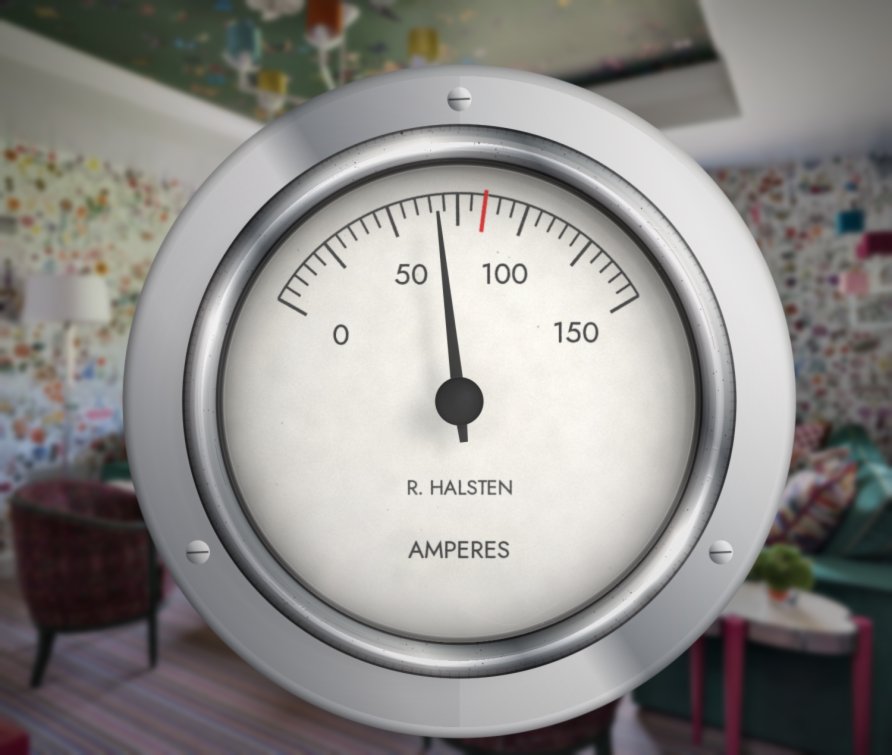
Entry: value=67.5 unit=A
